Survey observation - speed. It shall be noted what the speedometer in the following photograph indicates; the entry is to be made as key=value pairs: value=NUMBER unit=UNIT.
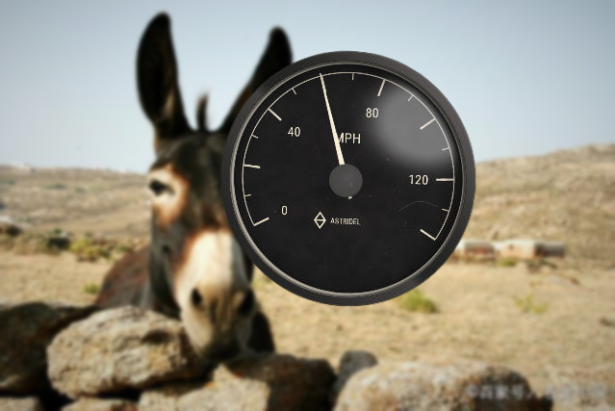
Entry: value=60 unit=mph
